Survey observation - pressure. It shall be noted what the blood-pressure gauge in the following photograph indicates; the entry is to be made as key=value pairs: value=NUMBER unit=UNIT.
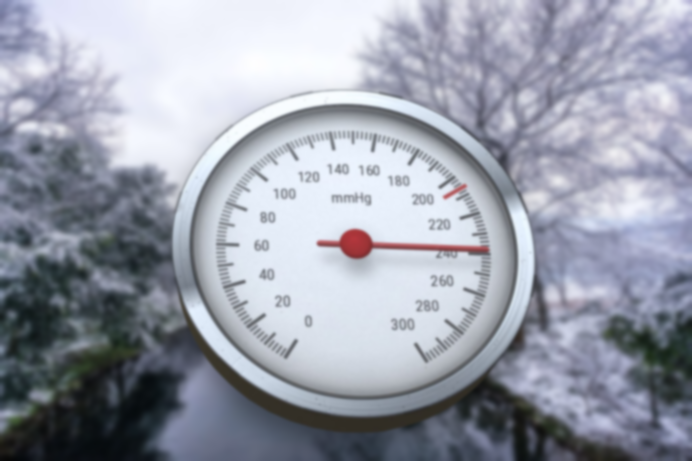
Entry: value=240 unit=mmHg
